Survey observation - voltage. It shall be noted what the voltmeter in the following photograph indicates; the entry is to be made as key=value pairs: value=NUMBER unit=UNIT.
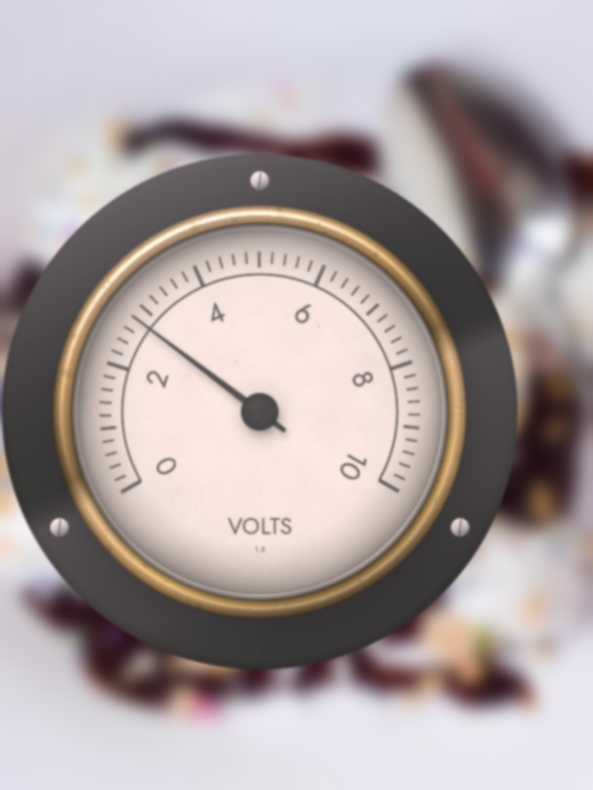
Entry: value=2.8 unit=V
